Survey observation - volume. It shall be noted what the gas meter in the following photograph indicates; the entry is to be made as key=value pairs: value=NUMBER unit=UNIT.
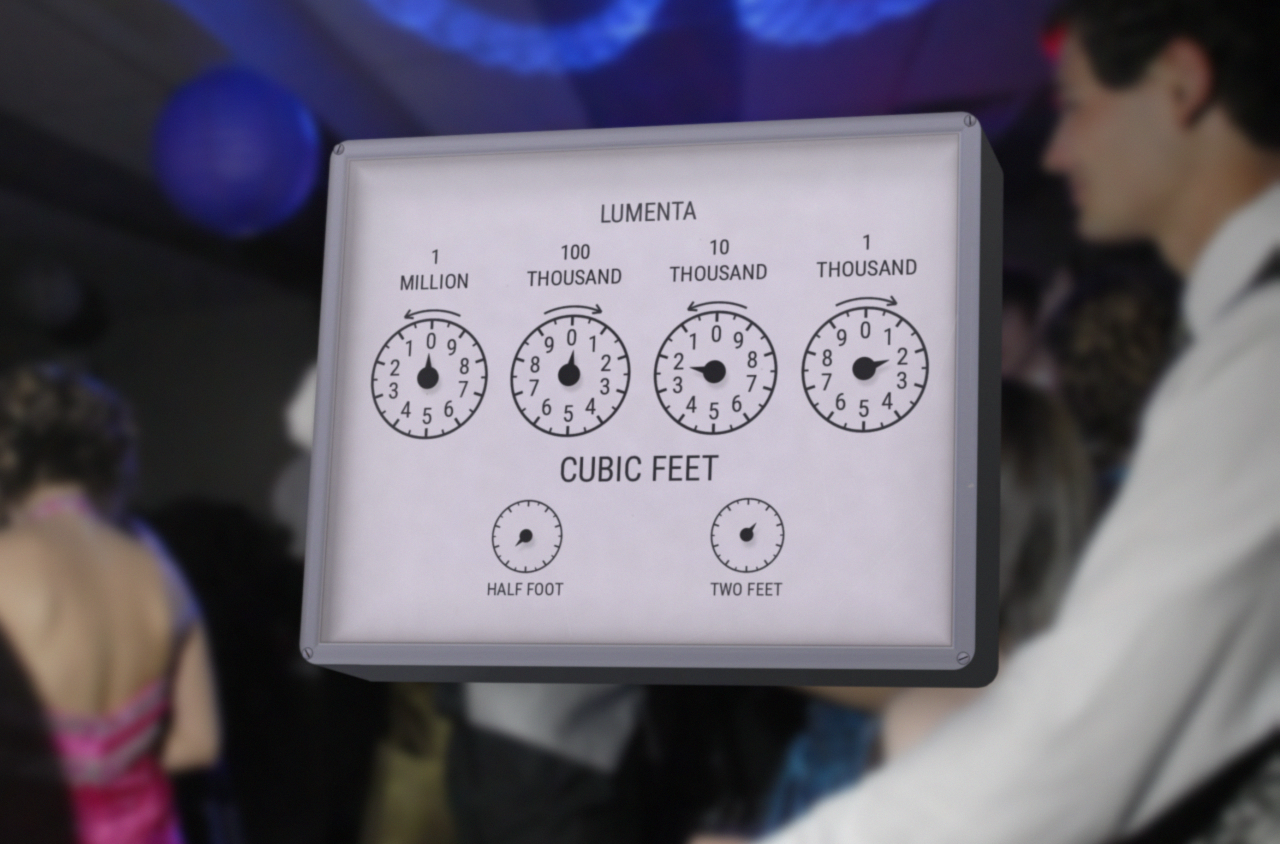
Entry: value=2200 unit=ft³
